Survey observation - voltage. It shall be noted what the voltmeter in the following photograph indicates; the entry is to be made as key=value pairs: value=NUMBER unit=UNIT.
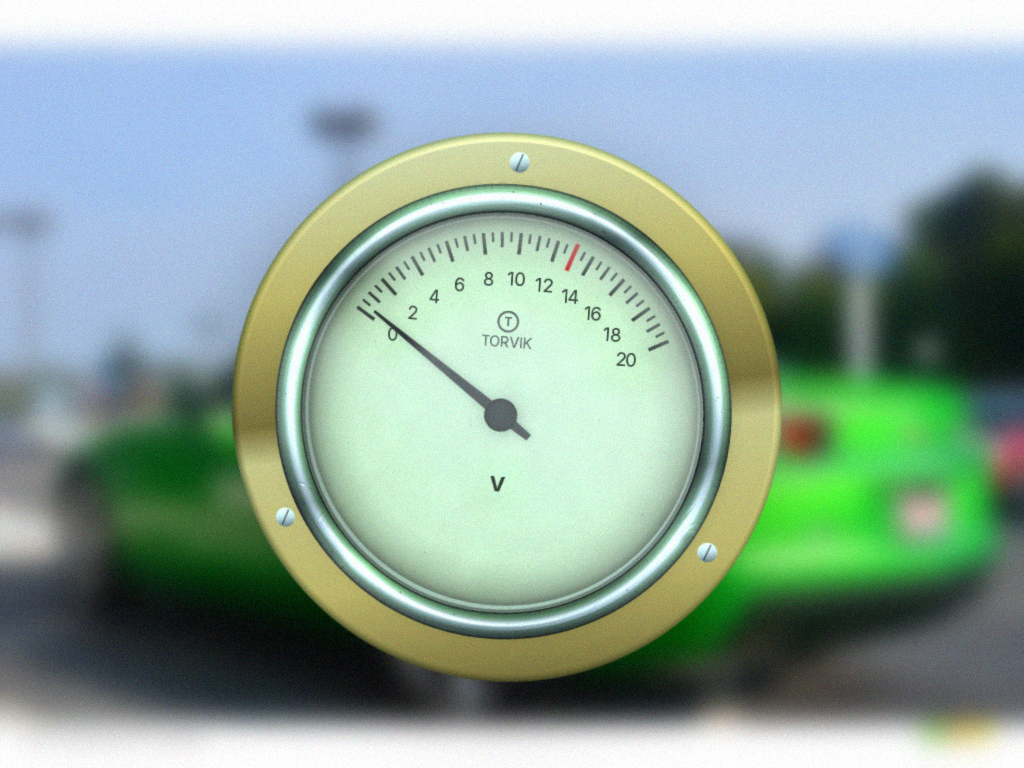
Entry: value=0.5 unit=V
